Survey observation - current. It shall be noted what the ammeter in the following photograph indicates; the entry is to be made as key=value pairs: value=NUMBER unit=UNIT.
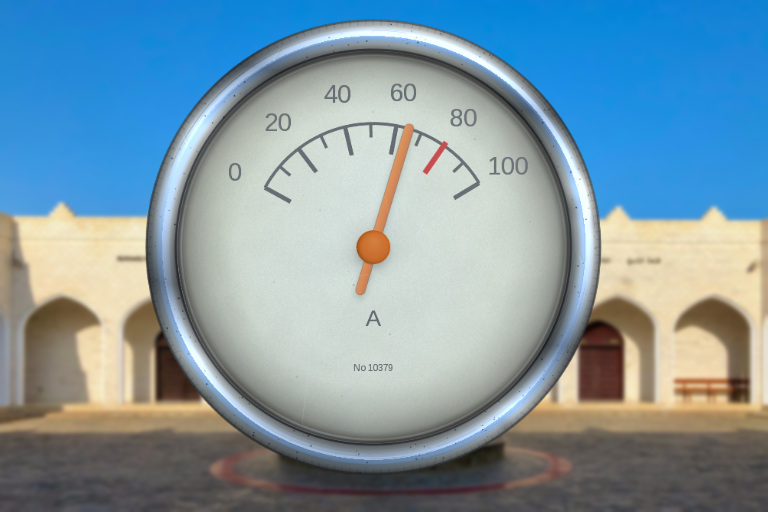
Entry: value=65 unit=A
